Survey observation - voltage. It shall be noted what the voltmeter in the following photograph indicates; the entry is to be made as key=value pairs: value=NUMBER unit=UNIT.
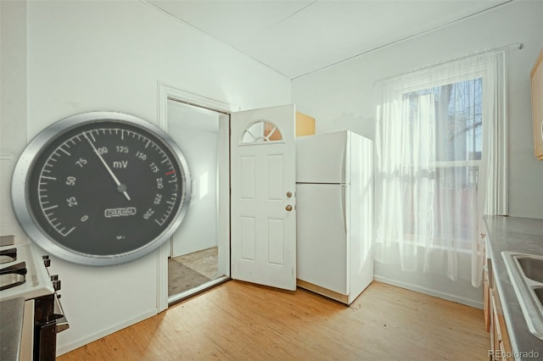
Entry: value=95 unit=mV
